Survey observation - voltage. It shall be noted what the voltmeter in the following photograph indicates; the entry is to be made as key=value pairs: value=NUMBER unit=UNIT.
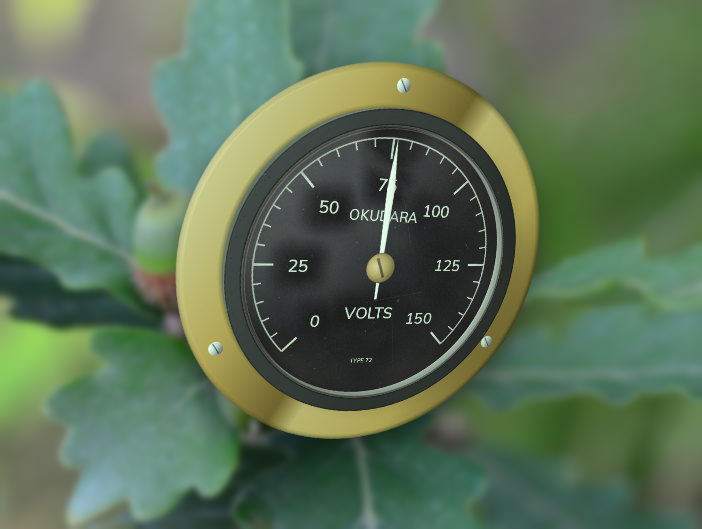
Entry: value=75 unit=V
